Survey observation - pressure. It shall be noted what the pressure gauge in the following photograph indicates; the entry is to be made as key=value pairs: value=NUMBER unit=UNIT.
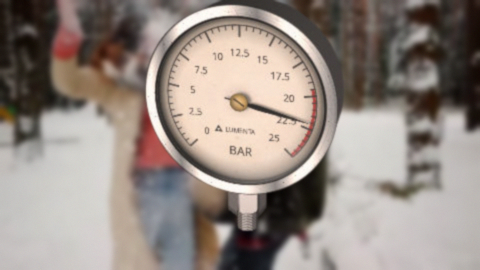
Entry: value=22 unit=bar
